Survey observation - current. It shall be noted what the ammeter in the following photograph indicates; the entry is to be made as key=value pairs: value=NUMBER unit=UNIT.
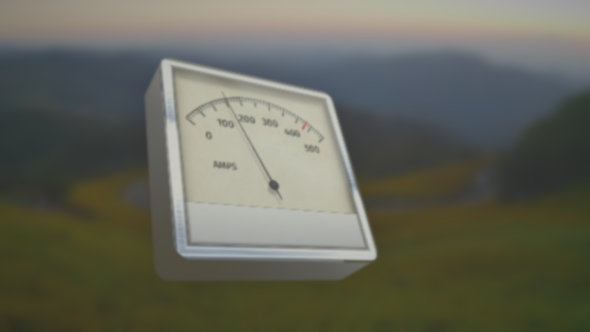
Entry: value=150 unit=A
